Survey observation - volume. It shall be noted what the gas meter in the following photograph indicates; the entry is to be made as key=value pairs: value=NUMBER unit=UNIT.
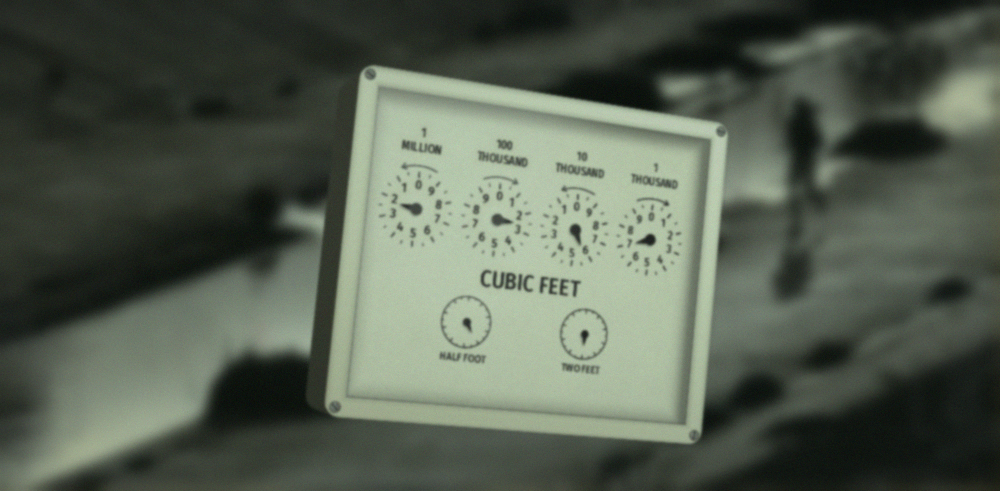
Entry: value=225700 unit=ft³
